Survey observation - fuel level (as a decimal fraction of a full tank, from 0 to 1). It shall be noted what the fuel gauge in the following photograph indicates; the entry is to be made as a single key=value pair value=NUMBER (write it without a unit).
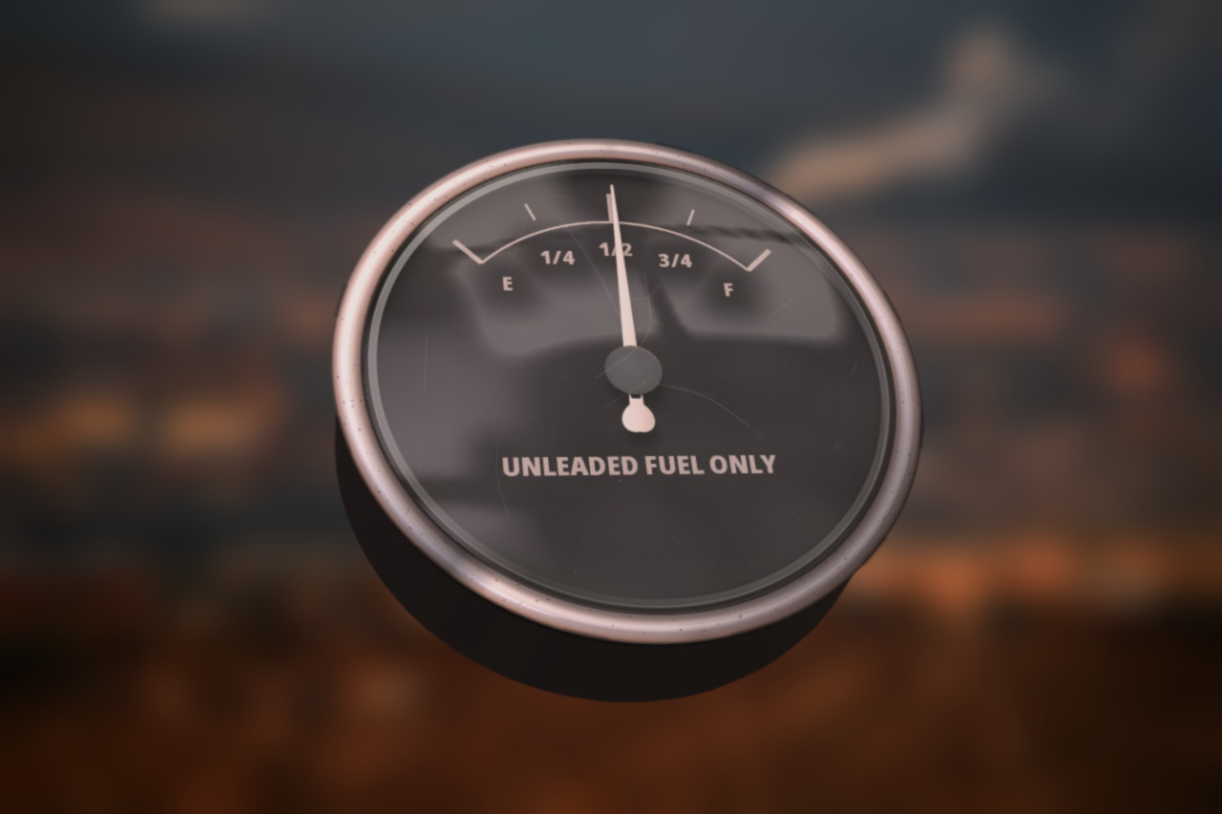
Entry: value=0.5
